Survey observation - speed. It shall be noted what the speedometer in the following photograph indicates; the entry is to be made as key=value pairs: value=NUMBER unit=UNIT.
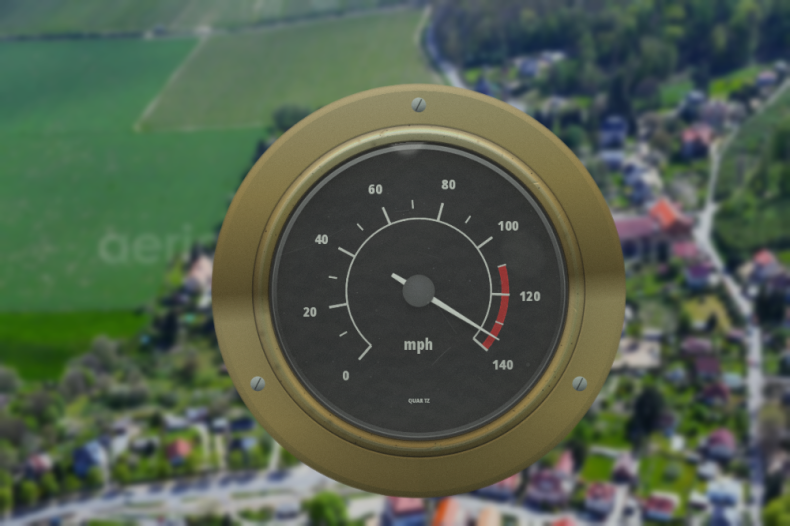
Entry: value=135 unit=mph
